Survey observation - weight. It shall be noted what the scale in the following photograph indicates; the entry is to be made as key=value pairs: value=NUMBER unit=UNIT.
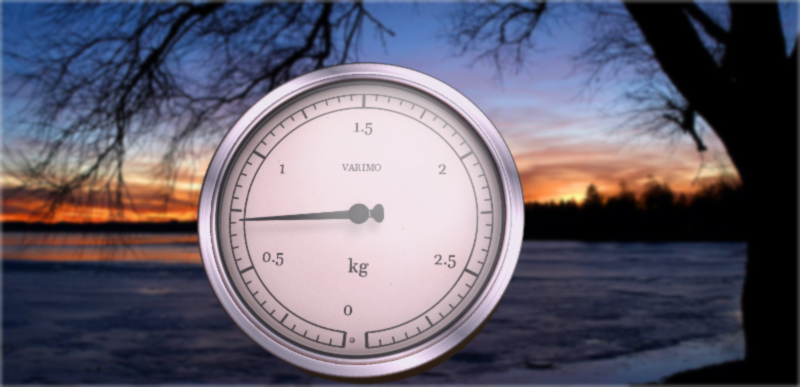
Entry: value=0.7 unit=kg
